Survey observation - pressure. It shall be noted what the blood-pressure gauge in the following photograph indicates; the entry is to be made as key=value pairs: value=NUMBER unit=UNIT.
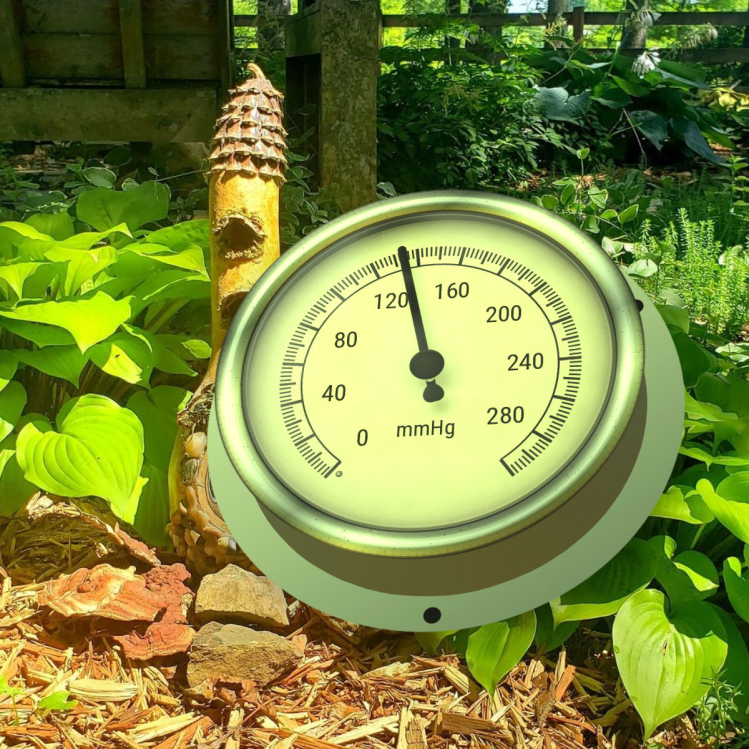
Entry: value=134 unit=mmHg
